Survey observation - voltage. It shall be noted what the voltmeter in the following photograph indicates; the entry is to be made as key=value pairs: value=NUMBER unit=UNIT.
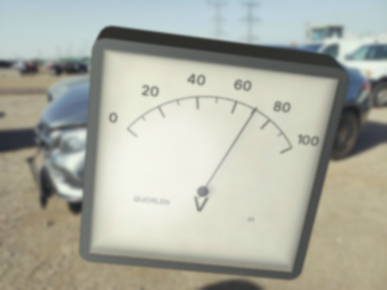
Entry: value=70 unit=V
